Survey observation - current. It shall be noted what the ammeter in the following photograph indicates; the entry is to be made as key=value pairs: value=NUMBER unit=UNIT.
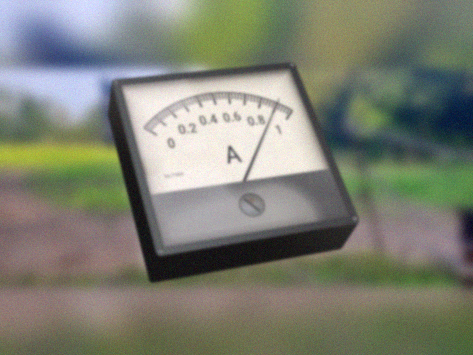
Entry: value=0.9 unit=A
